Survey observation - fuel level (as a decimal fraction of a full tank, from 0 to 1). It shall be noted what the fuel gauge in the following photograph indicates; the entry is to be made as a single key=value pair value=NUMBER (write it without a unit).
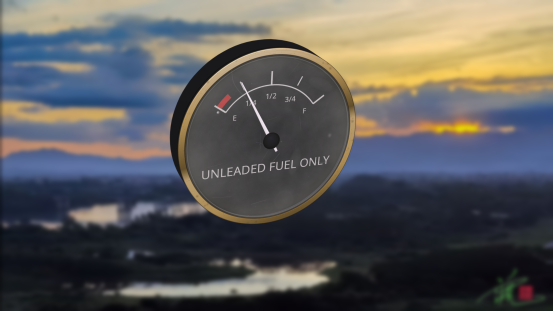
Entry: value=0.25
